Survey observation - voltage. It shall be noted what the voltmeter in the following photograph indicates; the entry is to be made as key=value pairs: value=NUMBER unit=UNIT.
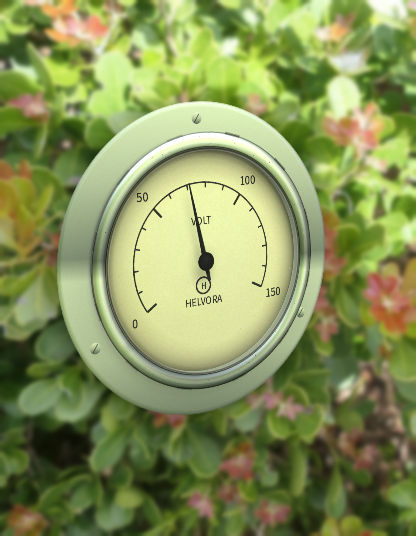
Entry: value=70 unit=V
